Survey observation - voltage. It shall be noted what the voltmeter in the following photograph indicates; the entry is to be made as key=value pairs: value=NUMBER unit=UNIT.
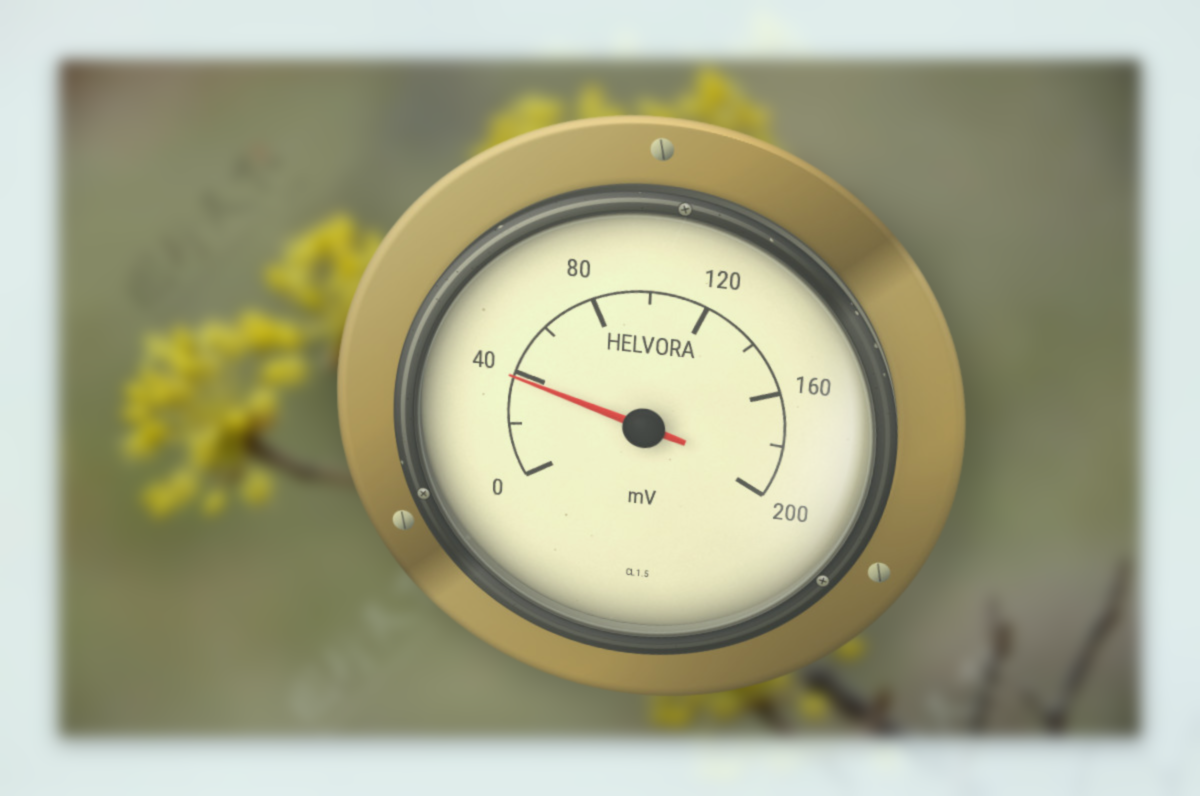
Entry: value=40 unit=mV
